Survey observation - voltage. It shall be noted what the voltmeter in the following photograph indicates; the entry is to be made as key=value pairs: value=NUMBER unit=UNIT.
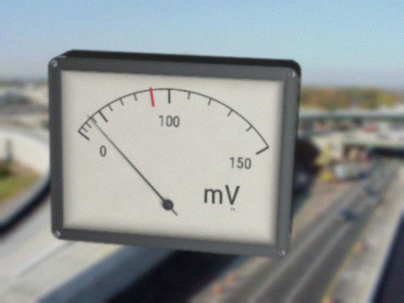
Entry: value=40 unit=mV
